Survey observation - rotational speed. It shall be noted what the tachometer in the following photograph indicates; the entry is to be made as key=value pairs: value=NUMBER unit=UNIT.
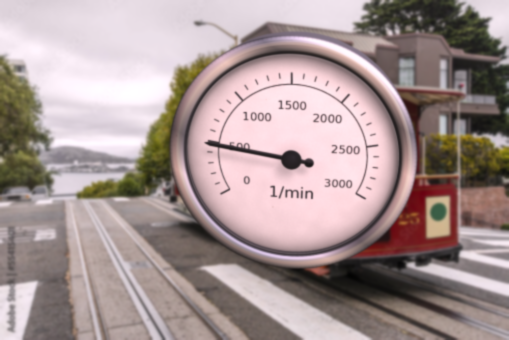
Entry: value=500 unit=rpm
